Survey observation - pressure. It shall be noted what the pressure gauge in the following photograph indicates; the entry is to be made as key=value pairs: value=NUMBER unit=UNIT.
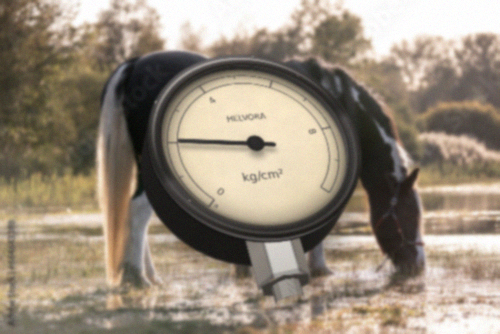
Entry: value=2 unit=kg/cm²
